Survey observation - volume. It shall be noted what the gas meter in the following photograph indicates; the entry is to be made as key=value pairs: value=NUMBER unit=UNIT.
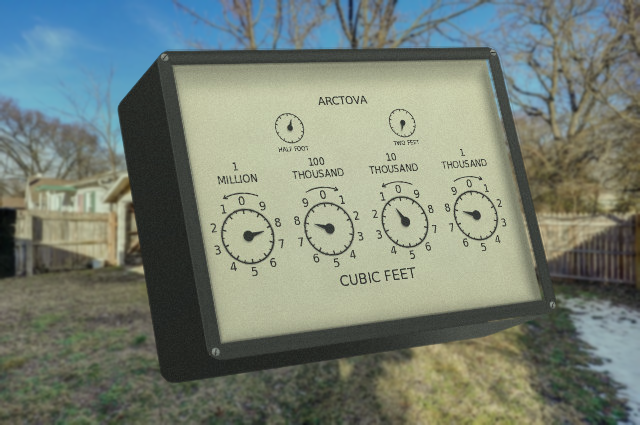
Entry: value=780800 unit=ft³
